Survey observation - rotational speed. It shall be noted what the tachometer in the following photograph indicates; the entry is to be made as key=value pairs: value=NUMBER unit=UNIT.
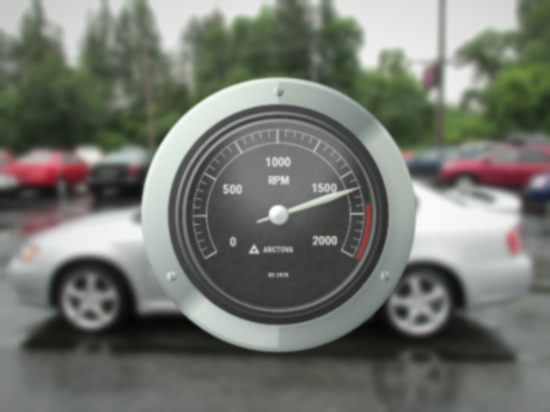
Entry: value=1600 unit=rpm
